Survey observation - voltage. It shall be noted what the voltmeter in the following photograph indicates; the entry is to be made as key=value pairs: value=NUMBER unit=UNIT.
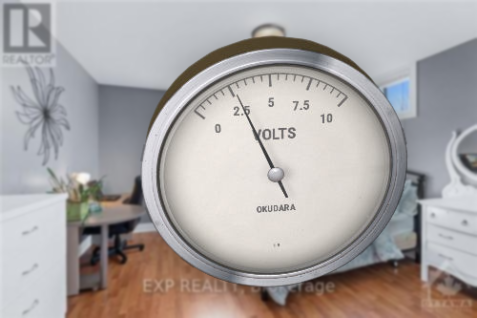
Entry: value=2.75 unit=V
